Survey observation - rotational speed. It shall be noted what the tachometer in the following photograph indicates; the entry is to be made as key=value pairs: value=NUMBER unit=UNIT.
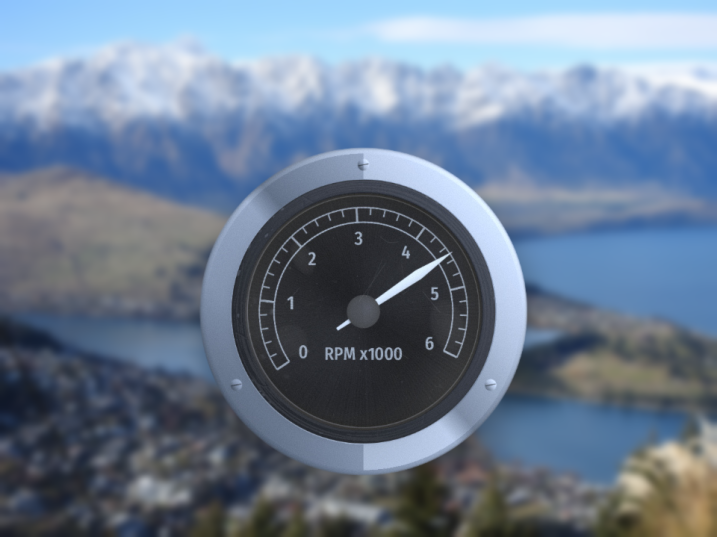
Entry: value=4500 unit=rpm
